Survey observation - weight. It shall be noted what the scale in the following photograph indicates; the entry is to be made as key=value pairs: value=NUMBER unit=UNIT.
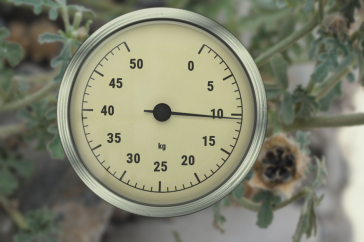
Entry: value=10.5 unit=kg
